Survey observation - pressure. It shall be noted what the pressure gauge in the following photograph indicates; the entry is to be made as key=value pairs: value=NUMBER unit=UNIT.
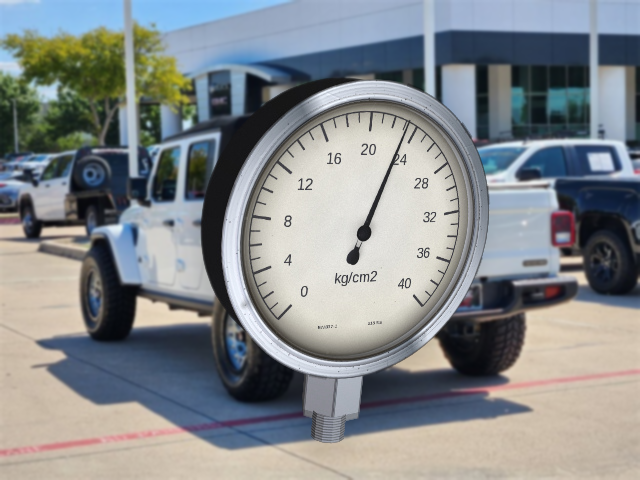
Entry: value=23 unit=kg/cm²
